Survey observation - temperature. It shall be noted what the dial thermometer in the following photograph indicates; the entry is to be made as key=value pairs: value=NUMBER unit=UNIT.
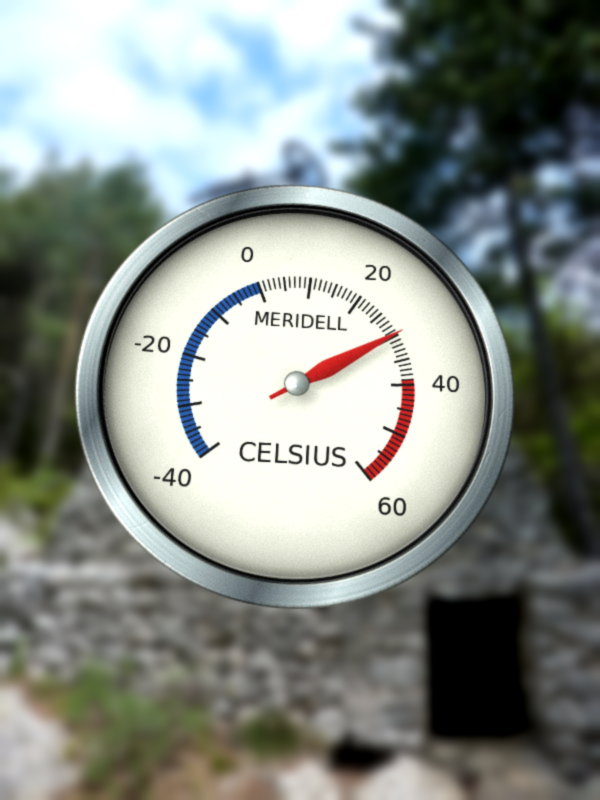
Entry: value=30 unit=°C
